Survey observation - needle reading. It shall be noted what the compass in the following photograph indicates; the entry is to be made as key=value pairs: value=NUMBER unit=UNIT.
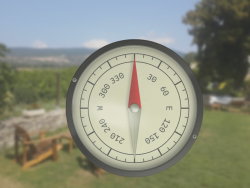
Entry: value=0 unit=°
